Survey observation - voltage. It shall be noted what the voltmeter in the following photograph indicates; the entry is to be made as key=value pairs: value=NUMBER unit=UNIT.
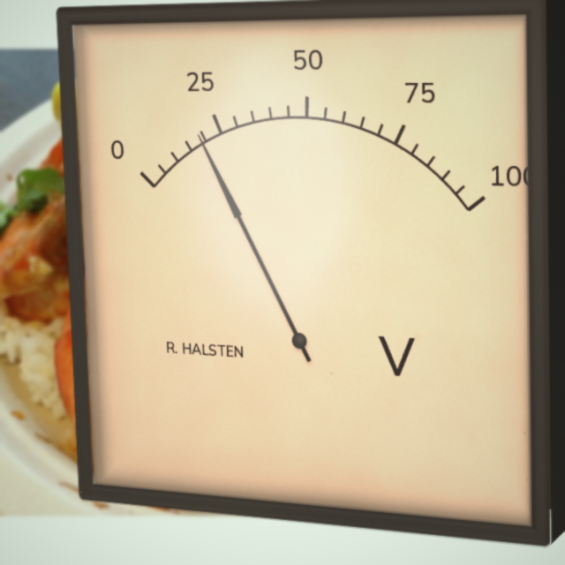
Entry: value=20 unit=V
